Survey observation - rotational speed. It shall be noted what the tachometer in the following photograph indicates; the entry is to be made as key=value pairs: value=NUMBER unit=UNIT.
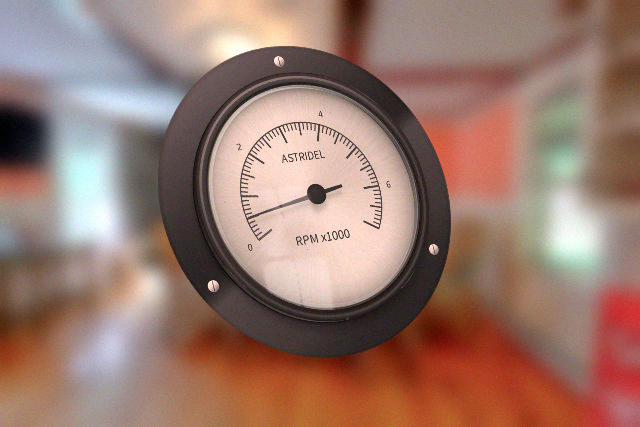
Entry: value=500 unit=rpm
